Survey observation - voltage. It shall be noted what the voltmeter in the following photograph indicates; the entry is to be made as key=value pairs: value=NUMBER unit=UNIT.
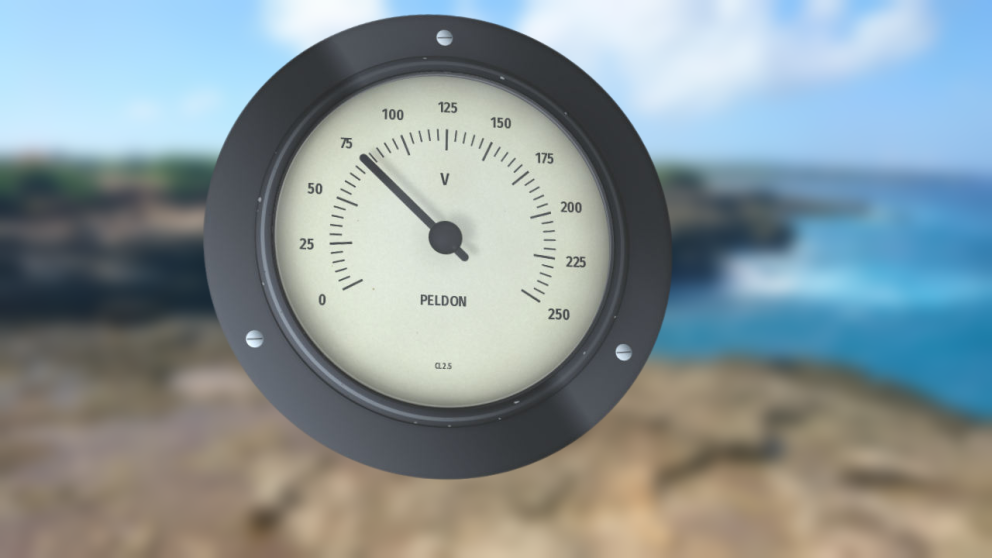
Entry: value=75 unit=V
